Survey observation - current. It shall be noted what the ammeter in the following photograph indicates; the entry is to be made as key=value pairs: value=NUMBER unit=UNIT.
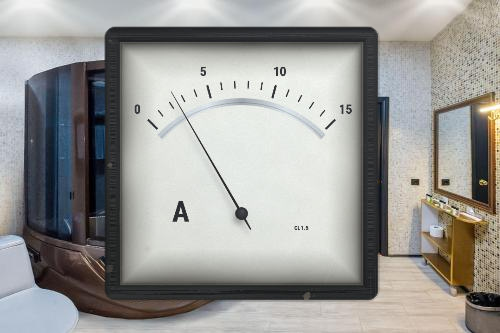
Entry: value=2.5 unit=A
